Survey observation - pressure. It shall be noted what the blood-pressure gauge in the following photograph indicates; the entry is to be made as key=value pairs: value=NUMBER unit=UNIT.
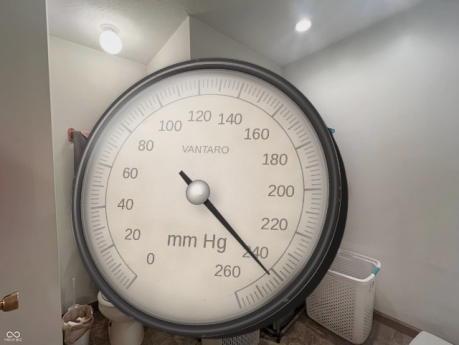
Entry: value=242 unit=mmHg
